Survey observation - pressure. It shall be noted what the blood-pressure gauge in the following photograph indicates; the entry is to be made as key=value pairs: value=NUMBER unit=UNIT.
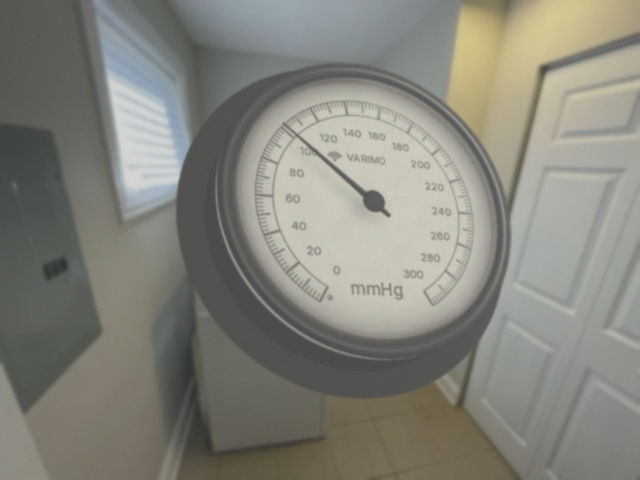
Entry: value=100 unit=mmHg
